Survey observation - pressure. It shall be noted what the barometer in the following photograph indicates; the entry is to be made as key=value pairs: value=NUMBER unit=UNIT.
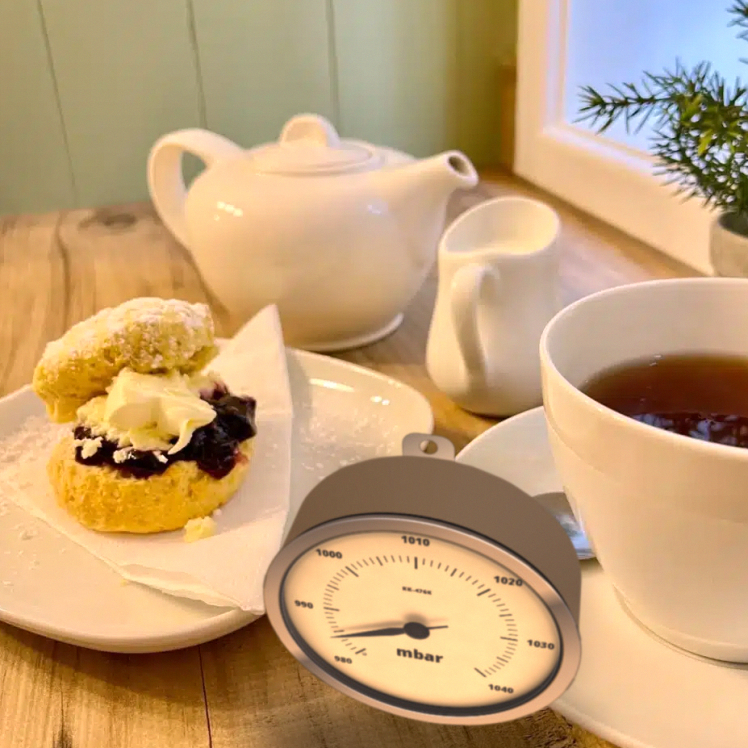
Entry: value=985 unit=mbar
